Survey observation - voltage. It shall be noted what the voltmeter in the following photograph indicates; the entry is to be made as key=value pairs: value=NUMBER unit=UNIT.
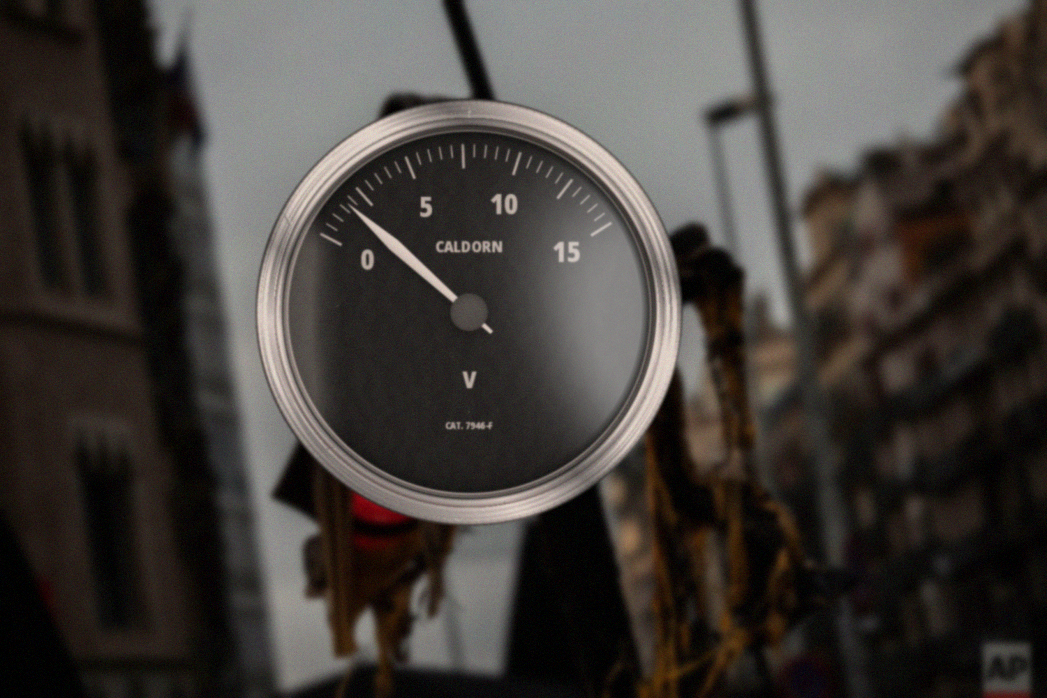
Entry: value=1.75 unit=V
